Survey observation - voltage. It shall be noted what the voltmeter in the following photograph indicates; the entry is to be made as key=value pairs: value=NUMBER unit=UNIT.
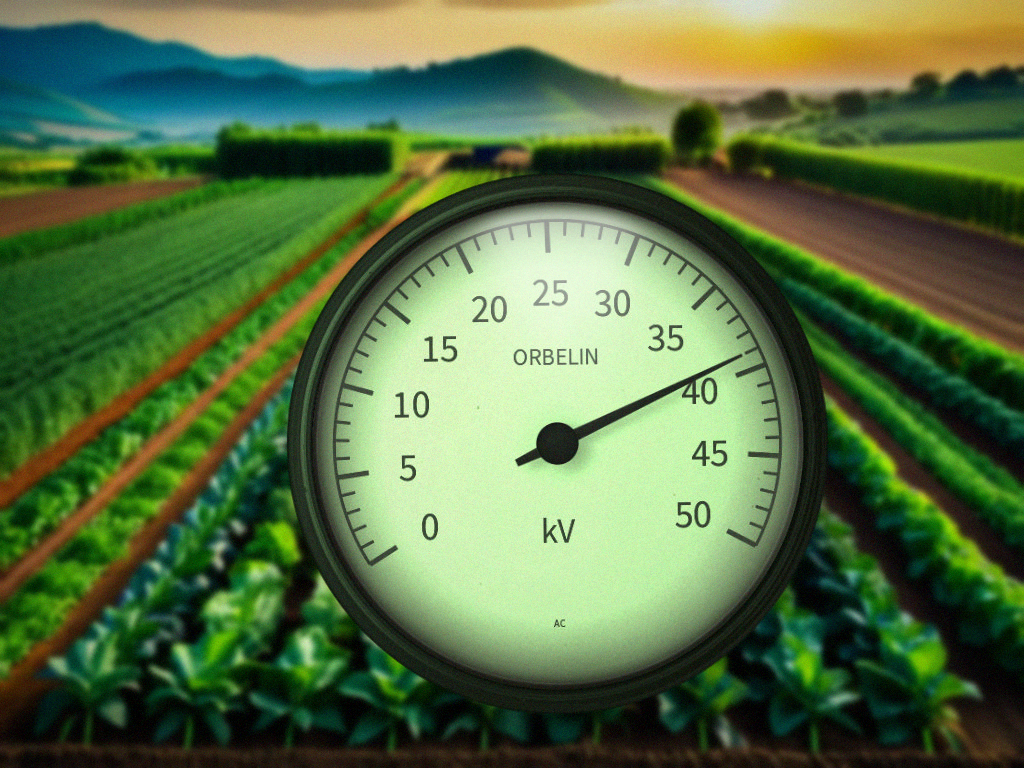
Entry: value=39 unit=kV
